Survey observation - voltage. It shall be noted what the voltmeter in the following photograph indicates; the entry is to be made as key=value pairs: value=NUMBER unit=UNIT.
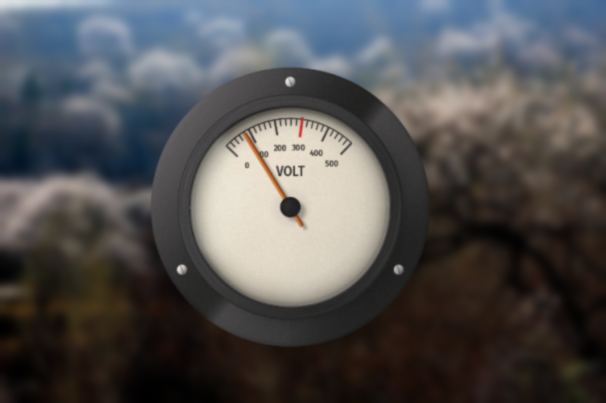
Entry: value=80 unit=V
